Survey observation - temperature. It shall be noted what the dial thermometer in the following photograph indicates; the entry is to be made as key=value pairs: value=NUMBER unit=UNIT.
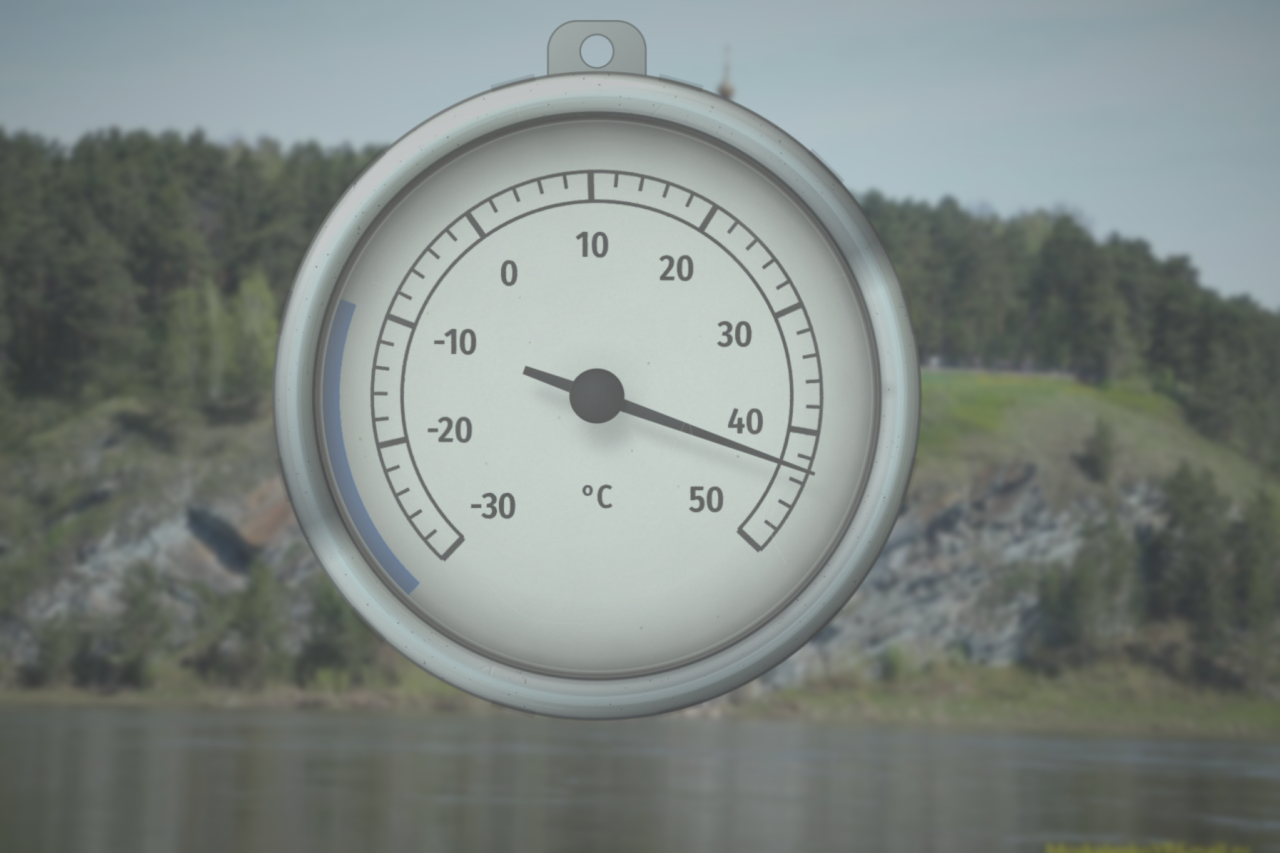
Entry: value=43 unit=°C
